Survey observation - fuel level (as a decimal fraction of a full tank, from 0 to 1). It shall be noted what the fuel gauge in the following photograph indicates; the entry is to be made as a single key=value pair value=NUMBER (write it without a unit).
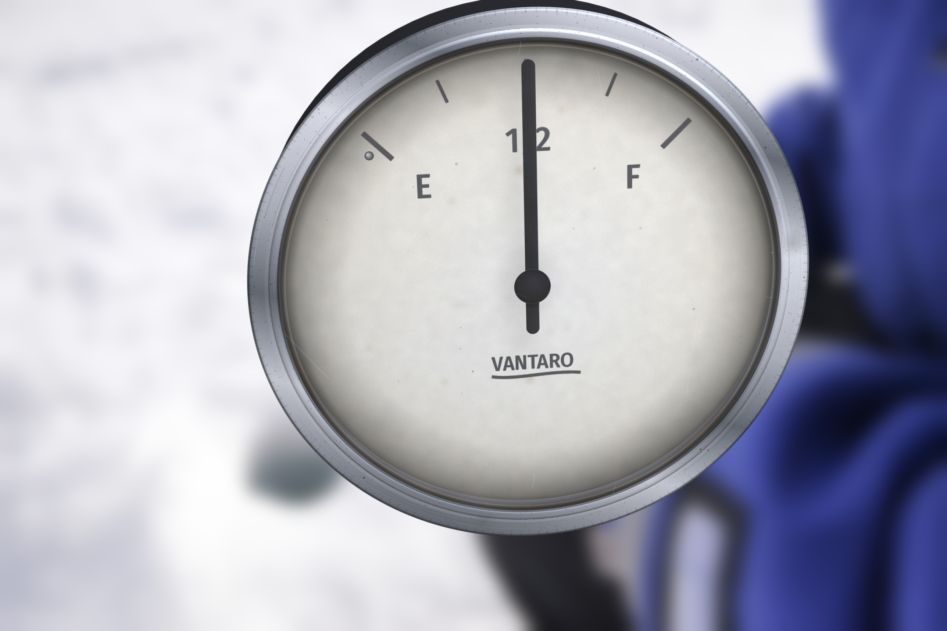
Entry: value=0.5
